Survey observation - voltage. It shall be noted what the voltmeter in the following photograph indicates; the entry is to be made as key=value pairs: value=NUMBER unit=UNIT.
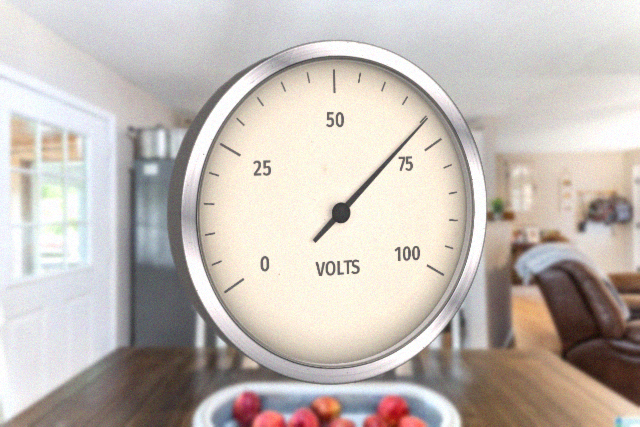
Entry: value=70 unit=V
